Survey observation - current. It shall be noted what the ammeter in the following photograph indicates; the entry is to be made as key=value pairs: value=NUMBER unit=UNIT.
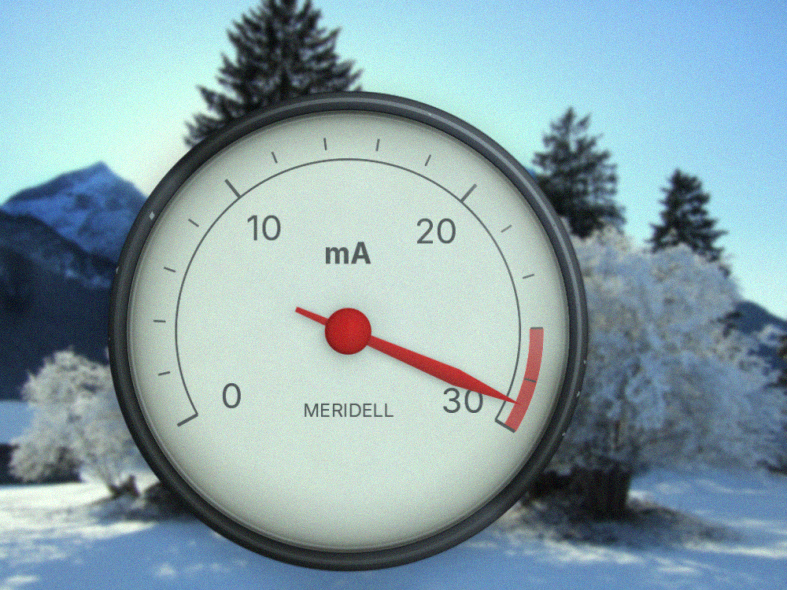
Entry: value=29 unit=mA
